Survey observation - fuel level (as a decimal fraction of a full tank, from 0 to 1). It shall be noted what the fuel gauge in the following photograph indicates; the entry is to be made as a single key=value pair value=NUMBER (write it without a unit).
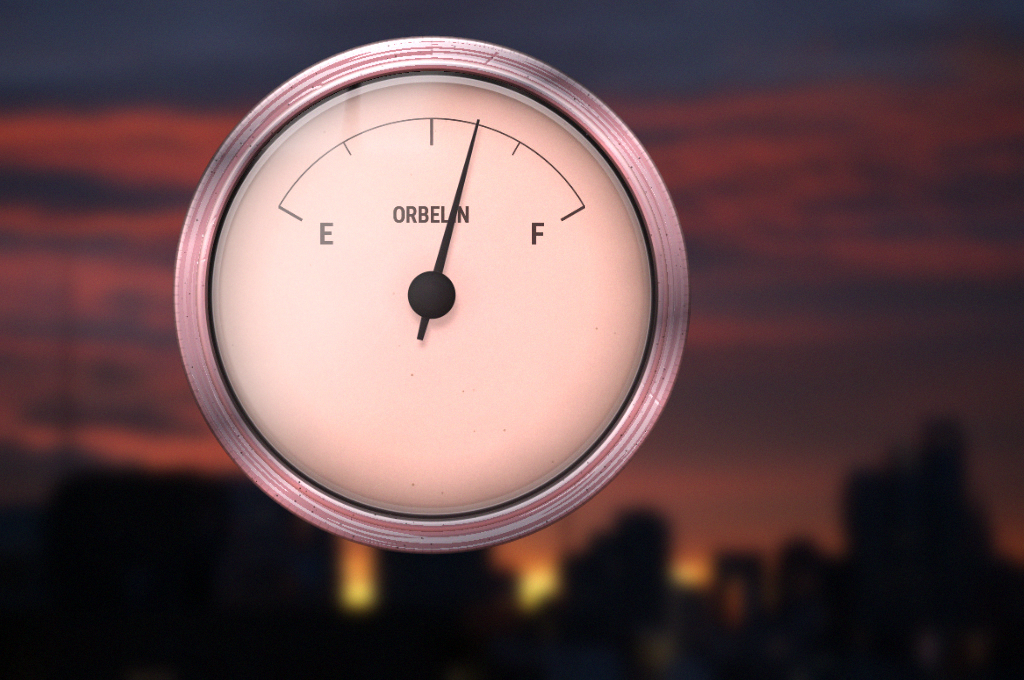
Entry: value=0.625
